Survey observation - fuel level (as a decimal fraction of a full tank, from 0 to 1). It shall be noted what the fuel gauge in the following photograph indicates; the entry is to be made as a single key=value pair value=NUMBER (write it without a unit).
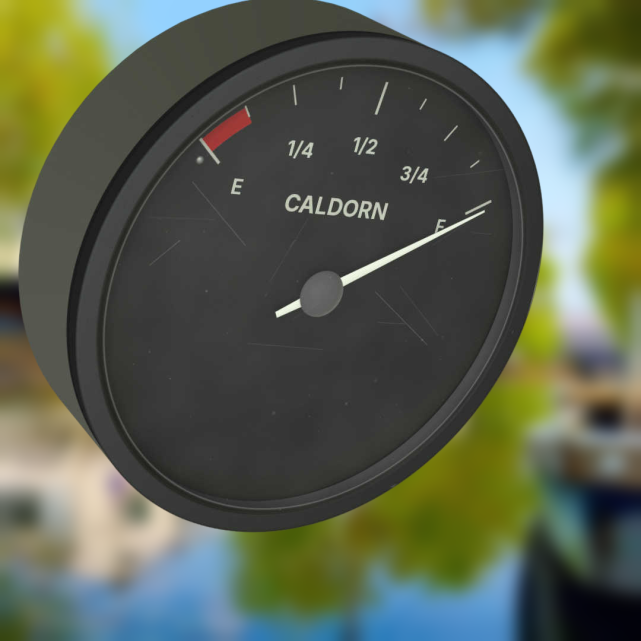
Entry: value=1
